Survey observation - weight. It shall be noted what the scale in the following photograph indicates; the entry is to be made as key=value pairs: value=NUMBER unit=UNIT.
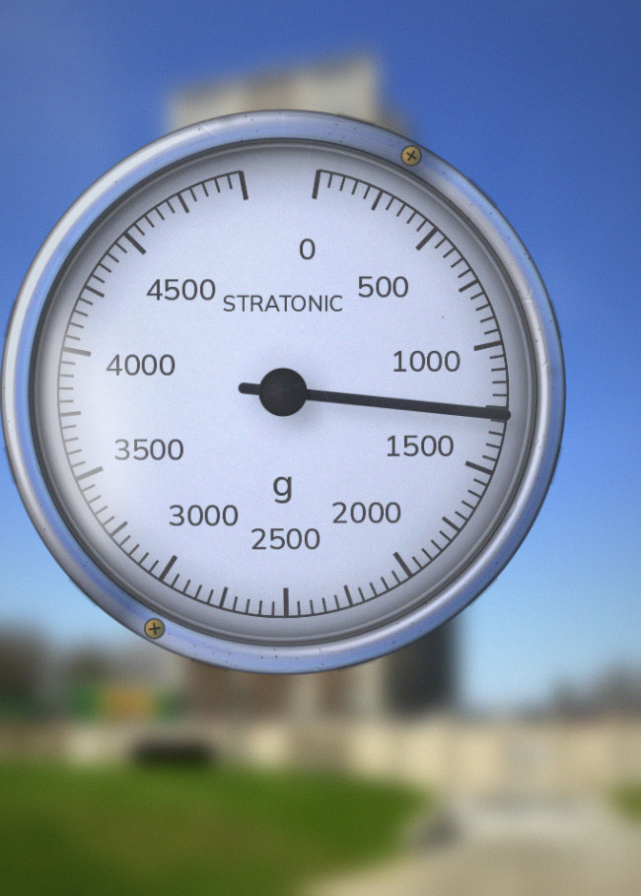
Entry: value=1275 unit=g
